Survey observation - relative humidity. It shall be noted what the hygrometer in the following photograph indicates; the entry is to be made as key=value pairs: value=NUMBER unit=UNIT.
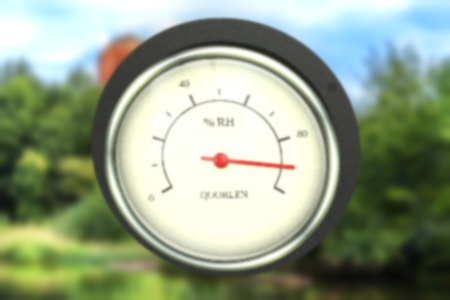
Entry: value=90 unit=%
